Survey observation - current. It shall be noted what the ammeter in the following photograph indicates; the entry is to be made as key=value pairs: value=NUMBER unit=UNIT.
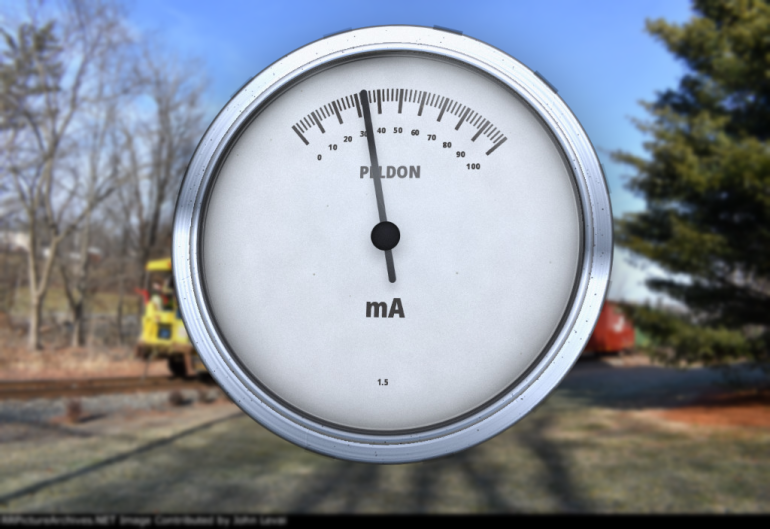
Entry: value=34 unit=mA
